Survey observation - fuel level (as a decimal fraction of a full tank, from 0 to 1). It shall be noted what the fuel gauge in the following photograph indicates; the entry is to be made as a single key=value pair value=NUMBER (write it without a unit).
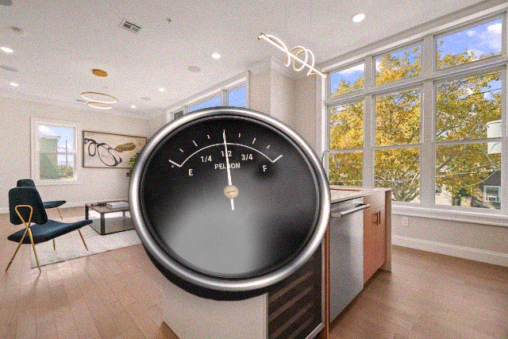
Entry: value=0.5
